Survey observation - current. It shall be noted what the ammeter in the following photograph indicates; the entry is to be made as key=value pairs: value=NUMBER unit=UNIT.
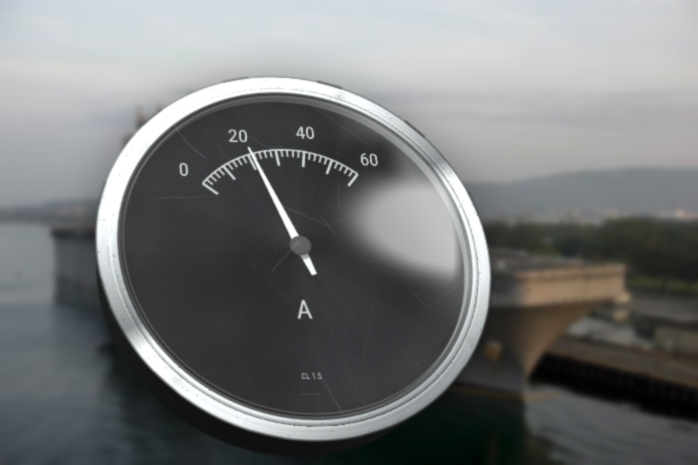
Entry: value=20 unit=A
